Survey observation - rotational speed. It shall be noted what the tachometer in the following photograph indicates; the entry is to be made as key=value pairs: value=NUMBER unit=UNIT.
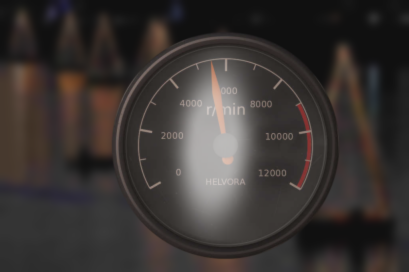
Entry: value=5500 unit=rpm
